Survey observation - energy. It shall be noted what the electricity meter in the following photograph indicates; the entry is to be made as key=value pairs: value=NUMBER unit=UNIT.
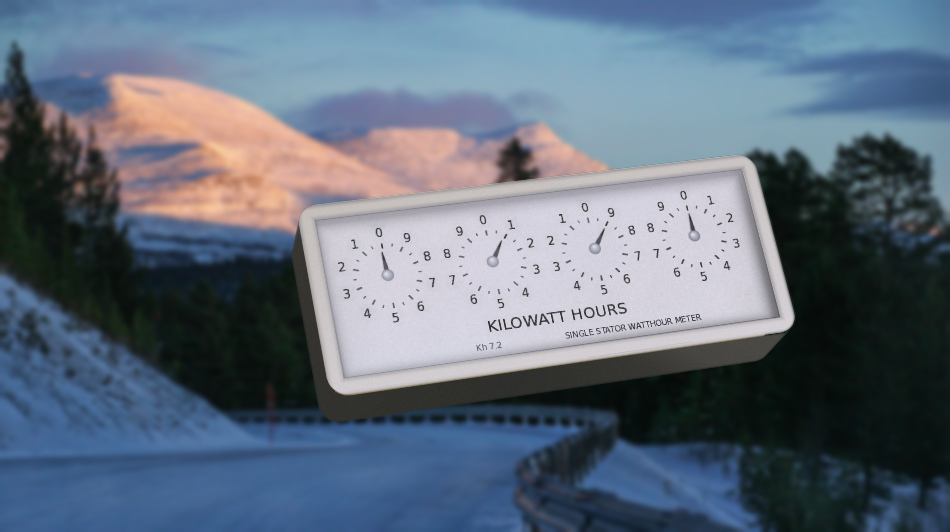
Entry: value=90 unit=kWh
